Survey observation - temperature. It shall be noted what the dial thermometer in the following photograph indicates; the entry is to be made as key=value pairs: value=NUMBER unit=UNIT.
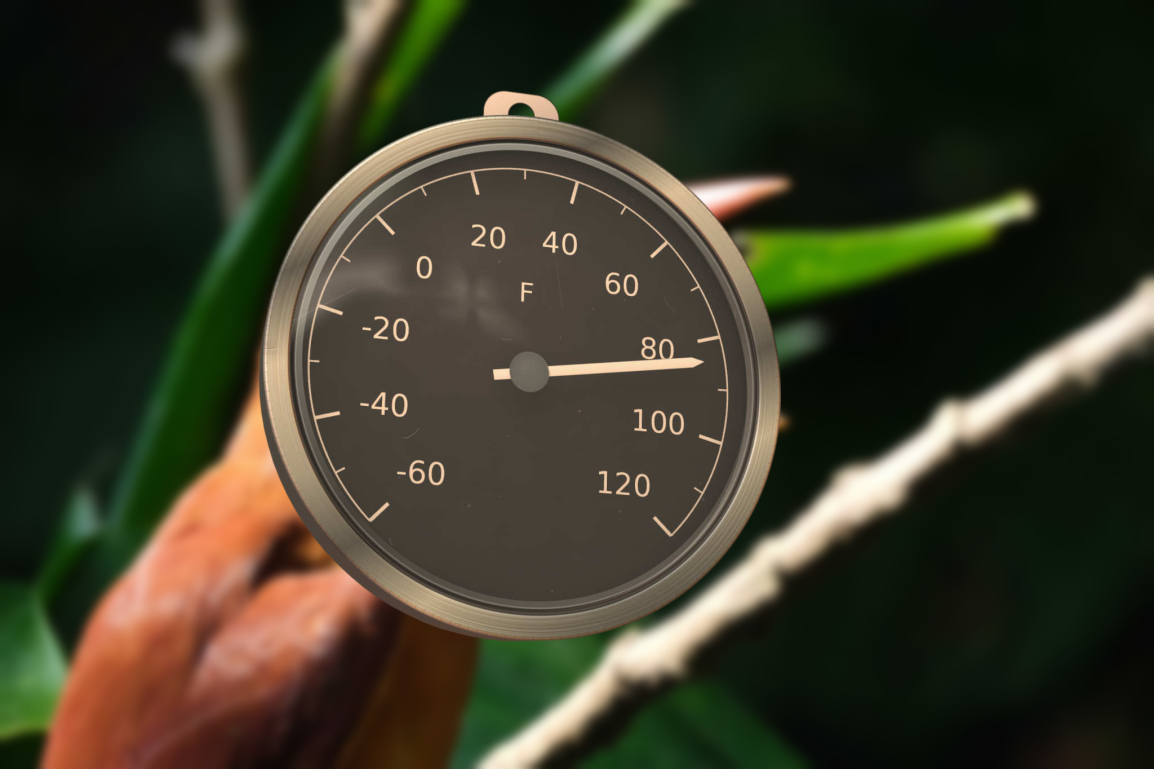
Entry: value=85 unit=°F
